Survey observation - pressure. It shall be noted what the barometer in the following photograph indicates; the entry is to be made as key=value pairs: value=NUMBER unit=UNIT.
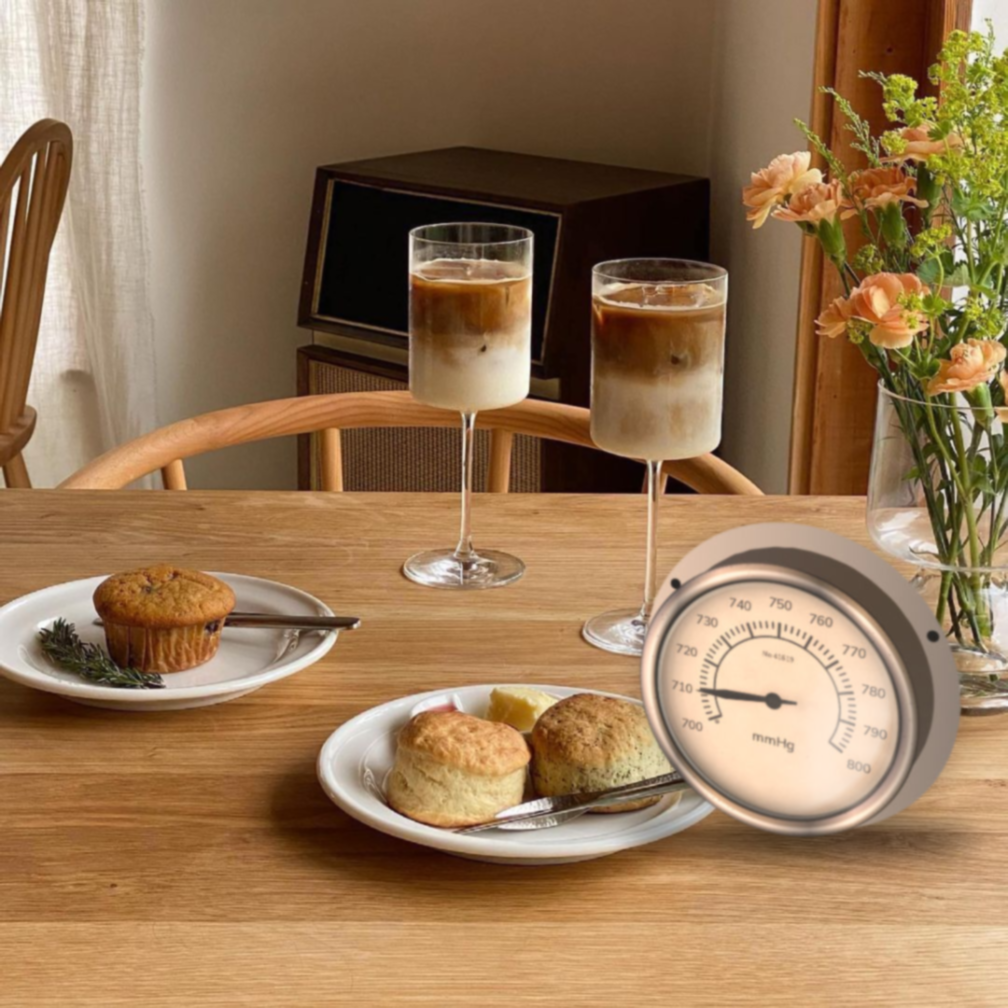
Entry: value=710 unit=mmHg
